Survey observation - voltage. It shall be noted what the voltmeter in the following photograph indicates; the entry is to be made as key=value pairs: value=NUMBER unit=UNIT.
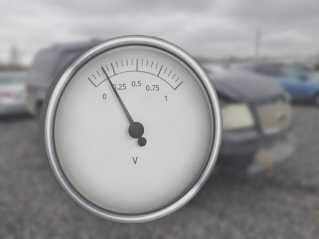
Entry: value=0.15 unit=V
